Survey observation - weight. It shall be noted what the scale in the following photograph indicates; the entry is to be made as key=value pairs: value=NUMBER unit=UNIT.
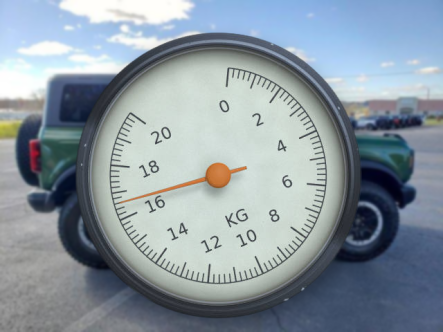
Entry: value=16.6 unit=kg
